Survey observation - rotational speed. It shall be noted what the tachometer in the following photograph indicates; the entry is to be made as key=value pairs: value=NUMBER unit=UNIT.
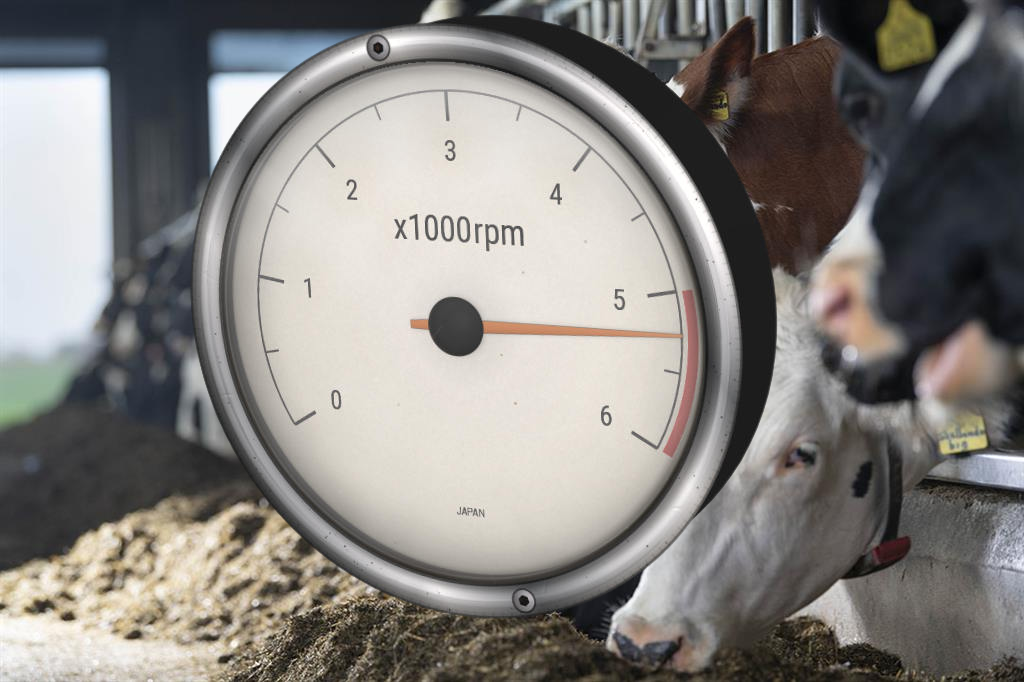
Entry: value=5250 unit=rpm
